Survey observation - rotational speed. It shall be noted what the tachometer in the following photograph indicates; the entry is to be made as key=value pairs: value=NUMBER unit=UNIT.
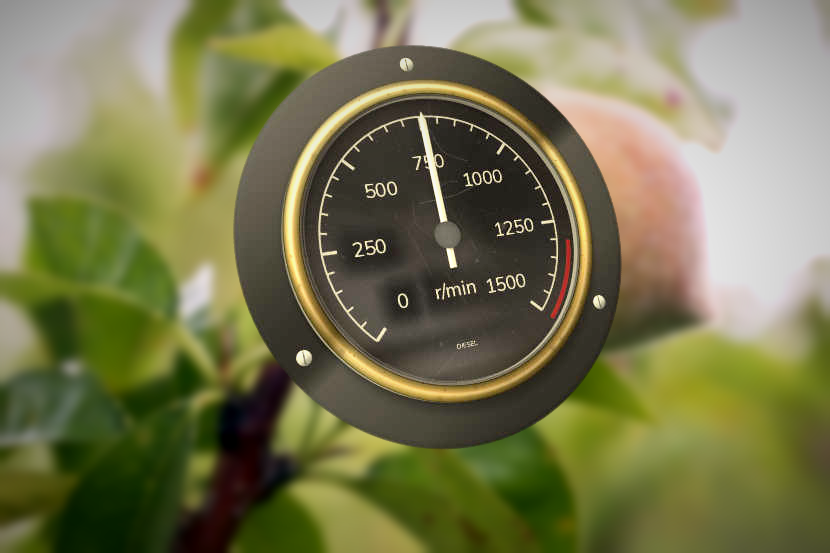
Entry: value=750 unit=rpm
